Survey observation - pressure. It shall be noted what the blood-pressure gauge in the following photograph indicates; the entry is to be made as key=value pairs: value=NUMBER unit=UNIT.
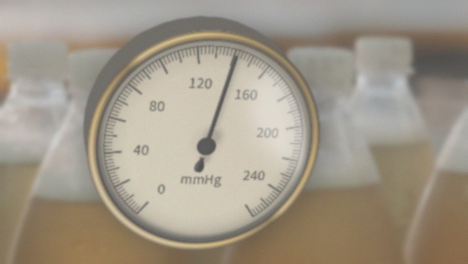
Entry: value=140 unit=mmHg
